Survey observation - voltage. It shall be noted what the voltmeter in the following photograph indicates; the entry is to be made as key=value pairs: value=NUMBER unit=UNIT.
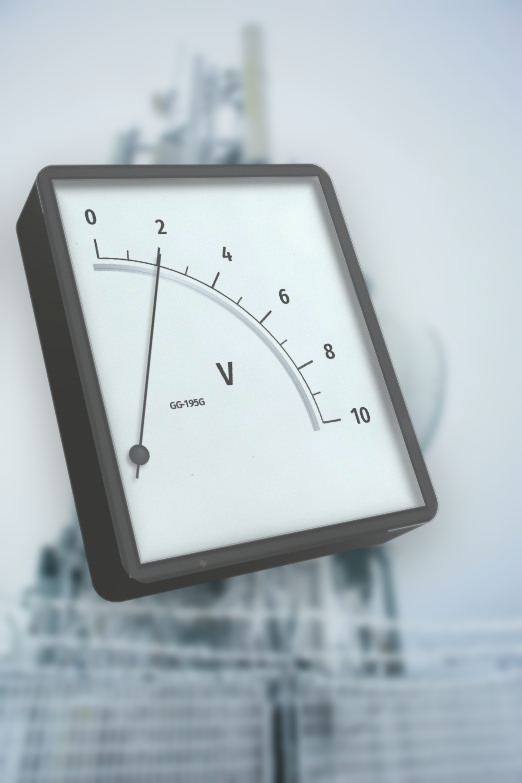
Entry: value=2 unit=V
